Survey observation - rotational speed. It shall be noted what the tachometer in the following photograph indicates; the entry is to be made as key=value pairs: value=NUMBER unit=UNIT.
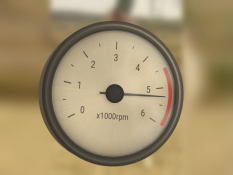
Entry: value=5250 unit=rpm
